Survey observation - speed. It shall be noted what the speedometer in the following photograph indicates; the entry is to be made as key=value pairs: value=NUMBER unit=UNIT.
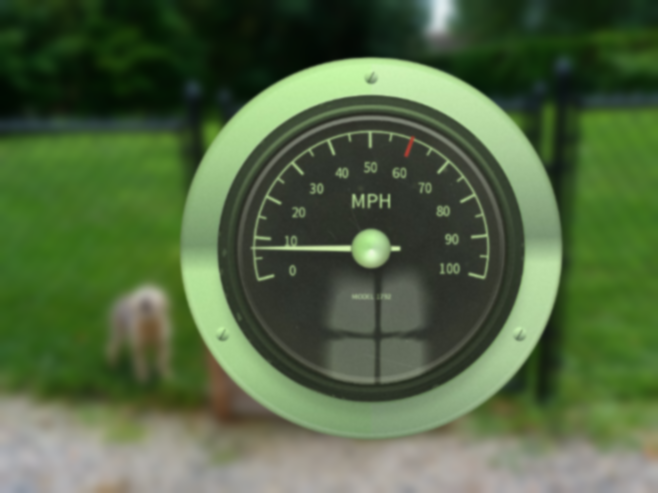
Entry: value=7.5 unit=mph
